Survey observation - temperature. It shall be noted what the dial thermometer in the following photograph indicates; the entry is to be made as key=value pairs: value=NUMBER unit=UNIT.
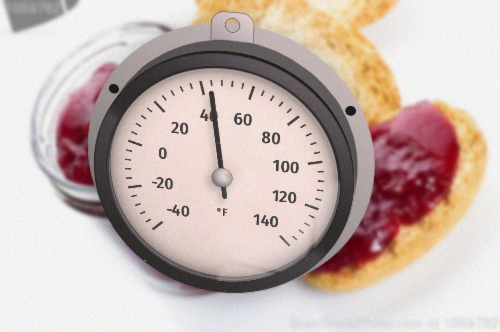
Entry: value=44 unit=°F
